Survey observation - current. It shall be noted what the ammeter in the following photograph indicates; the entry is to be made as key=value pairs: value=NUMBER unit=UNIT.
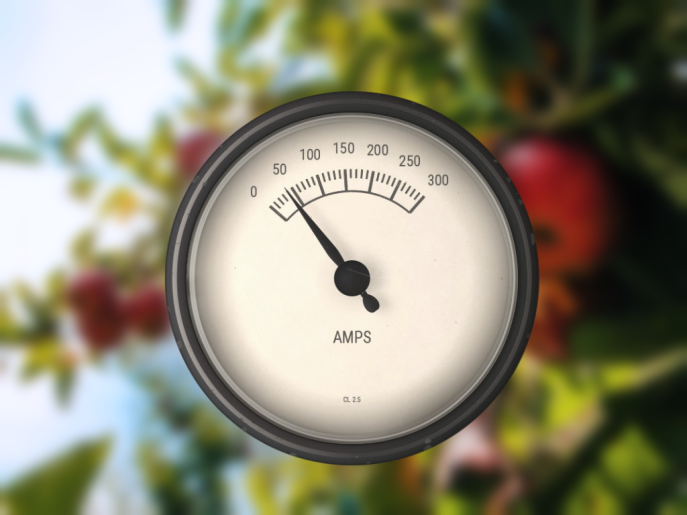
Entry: value=40 unit=A
